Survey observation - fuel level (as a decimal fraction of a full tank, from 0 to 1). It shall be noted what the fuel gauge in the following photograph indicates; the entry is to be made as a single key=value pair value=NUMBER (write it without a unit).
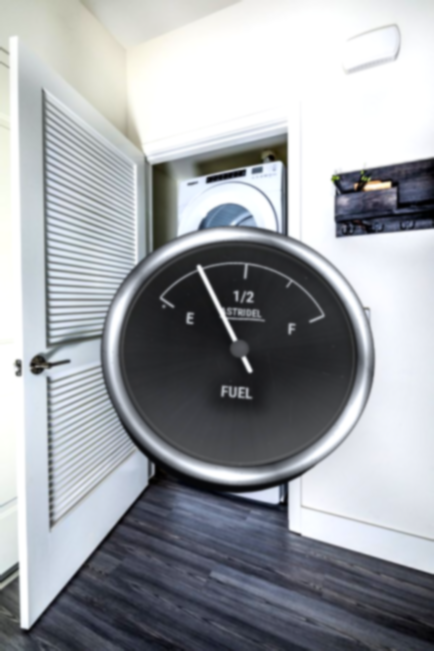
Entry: value=0.25
